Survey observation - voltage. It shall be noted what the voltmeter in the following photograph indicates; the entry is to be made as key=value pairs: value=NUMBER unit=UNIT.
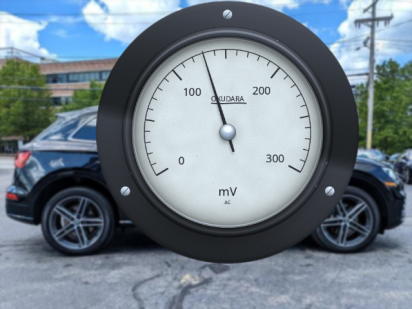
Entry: value=130 unit=mV
